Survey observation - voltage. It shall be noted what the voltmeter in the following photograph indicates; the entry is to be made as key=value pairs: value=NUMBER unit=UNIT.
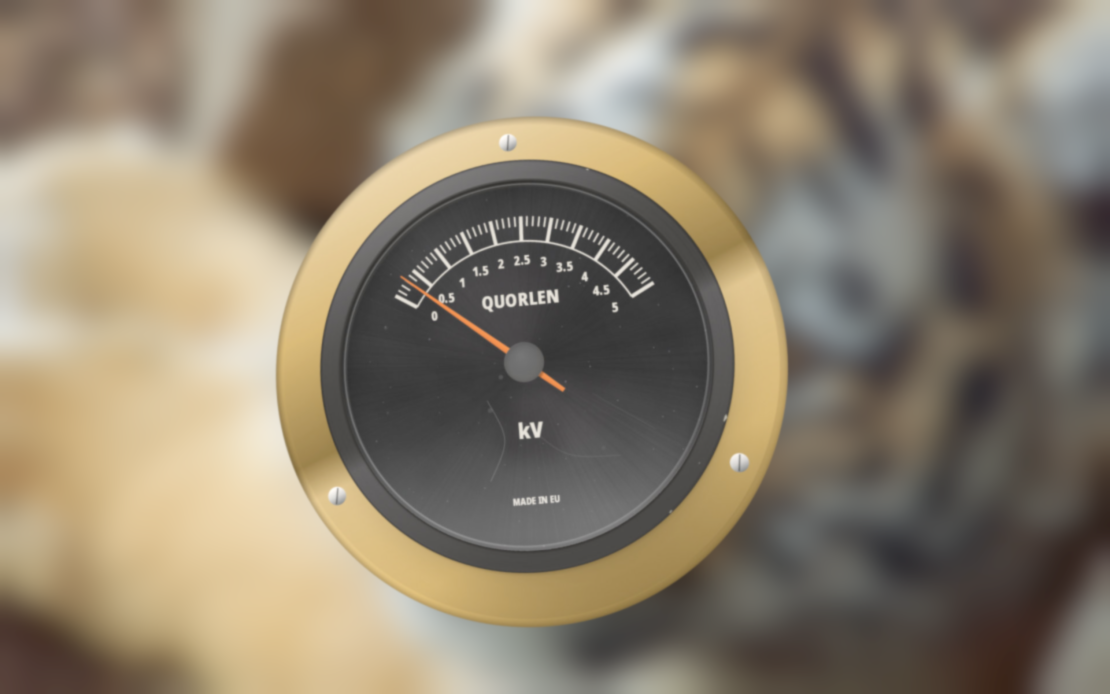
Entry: value=0.3 unit=kV
